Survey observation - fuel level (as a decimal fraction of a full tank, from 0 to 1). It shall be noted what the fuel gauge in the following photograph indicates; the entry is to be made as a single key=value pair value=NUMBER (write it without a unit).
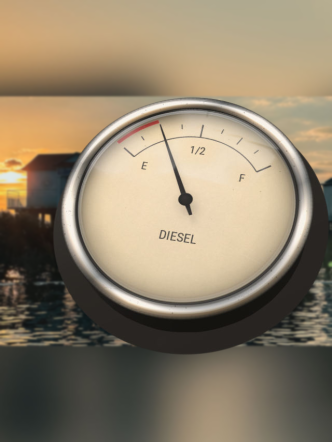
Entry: value=0.25
